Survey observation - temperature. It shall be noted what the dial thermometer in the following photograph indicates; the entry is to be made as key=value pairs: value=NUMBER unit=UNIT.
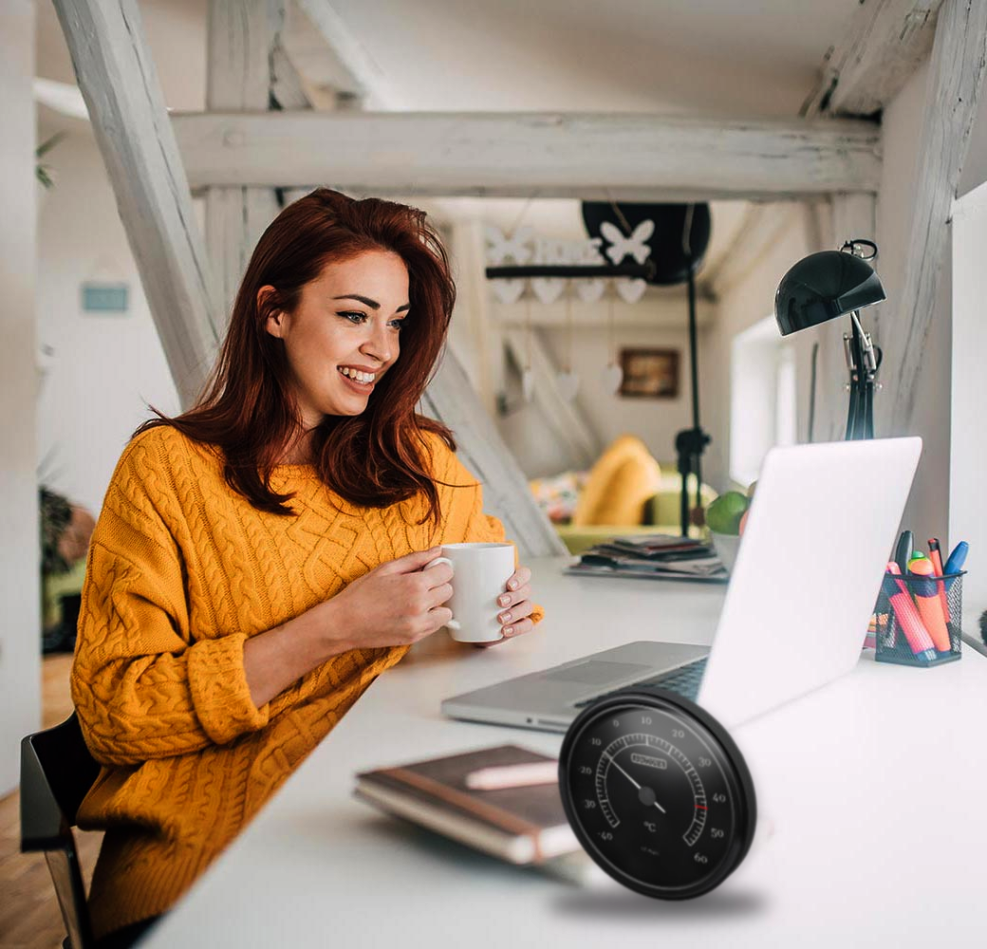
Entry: value=-10 unit=°C
